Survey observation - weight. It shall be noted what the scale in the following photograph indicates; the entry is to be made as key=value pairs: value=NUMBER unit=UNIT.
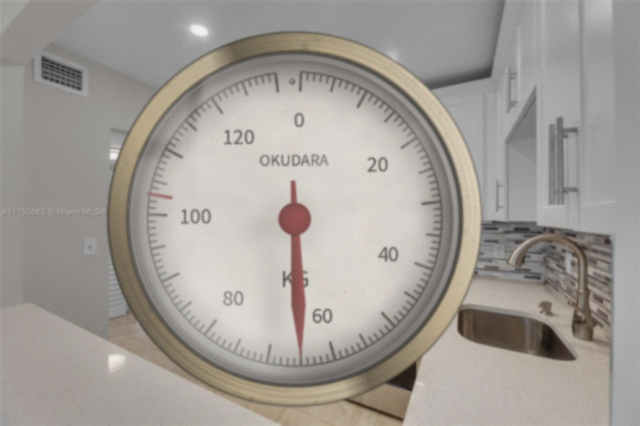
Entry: value=65 unit=kg
